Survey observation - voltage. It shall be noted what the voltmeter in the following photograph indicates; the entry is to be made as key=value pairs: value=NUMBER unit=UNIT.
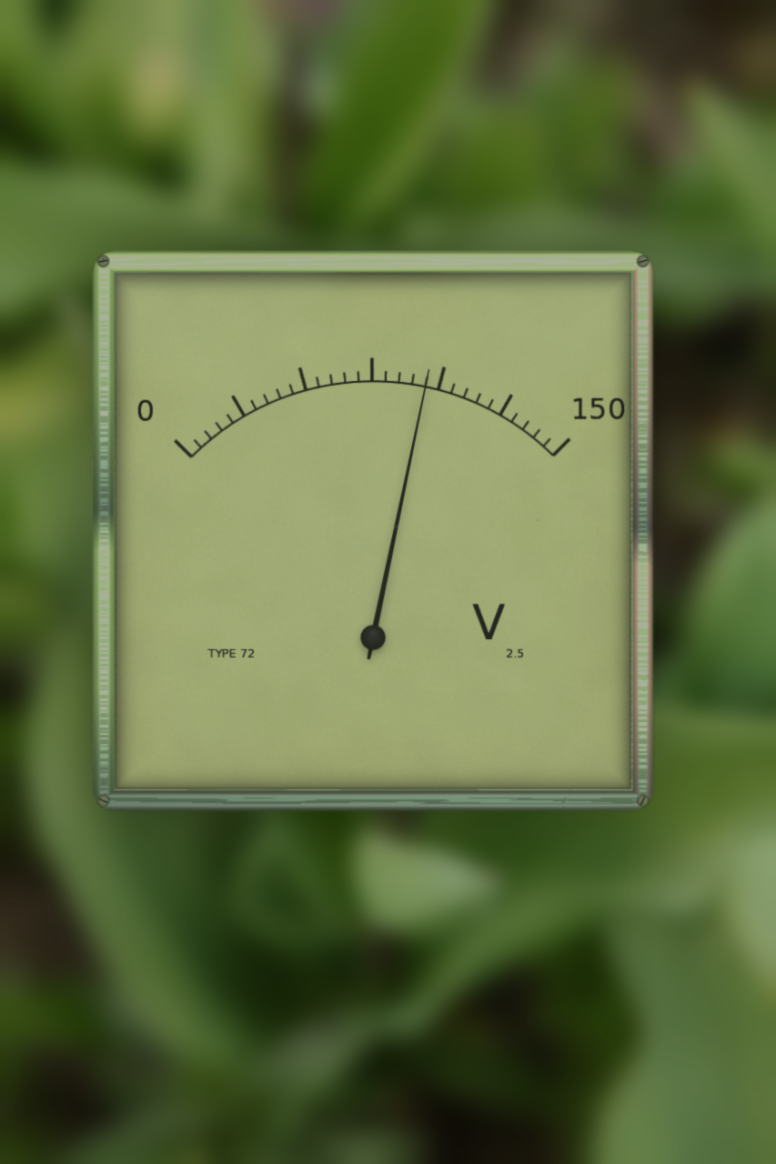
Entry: value=95 unit=V
